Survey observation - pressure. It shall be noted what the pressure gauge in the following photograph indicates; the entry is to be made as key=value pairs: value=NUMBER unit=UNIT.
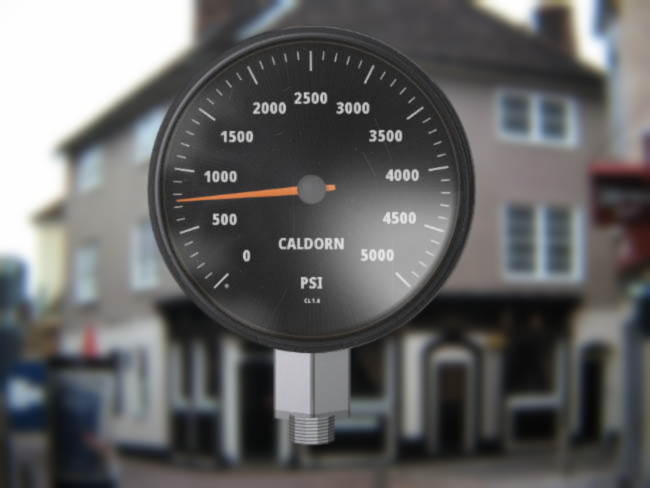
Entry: value=750 unit=psi
